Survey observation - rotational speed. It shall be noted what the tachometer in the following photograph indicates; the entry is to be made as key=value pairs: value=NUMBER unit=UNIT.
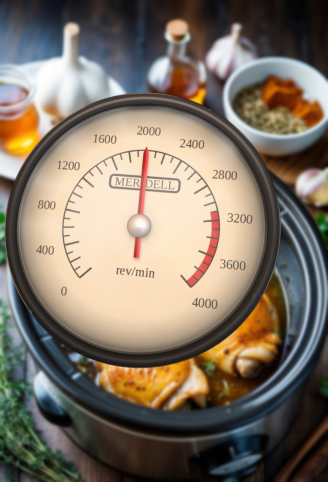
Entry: value=2000 unit=rpm
